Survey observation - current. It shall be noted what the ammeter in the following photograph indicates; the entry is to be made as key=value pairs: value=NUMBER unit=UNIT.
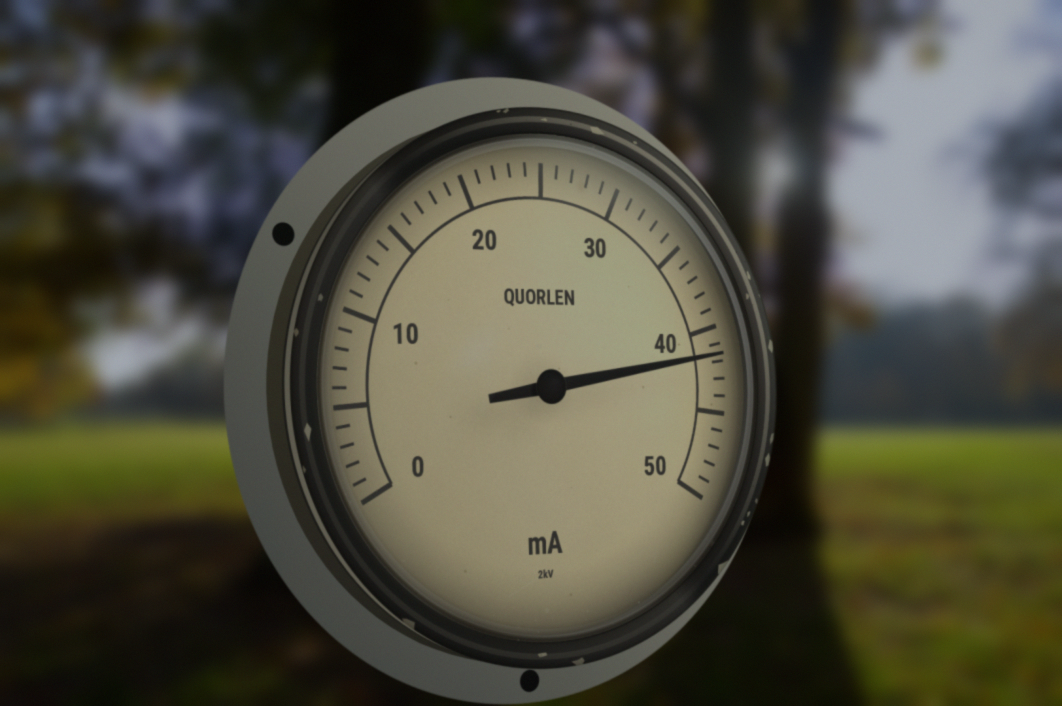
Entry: value=41.5 unit=mA
